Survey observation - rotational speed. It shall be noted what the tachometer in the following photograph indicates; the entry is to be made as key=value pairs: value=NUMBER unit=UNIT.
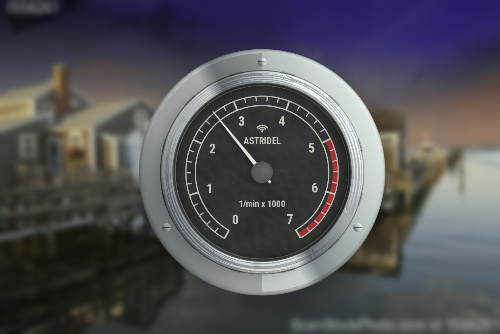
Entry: value=2600 unit=rpm
